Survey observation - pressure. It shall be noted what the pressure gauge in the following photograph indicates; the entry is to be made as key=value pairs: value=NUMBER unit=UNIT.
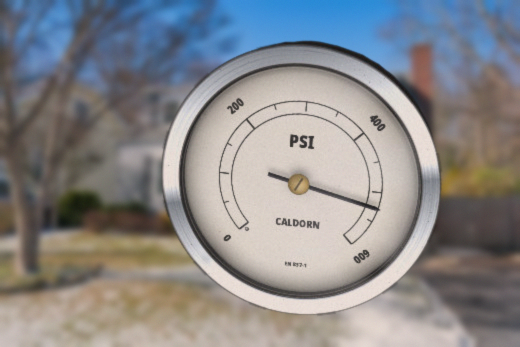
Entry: value=525 unit=psi
